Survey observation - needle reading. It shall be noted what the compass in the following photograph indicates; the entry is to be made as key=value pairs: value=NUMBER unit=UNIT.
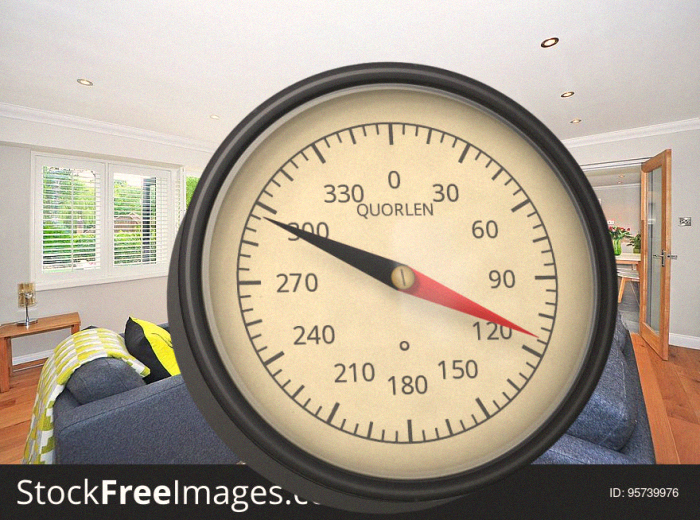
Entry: value=115 unit=°
